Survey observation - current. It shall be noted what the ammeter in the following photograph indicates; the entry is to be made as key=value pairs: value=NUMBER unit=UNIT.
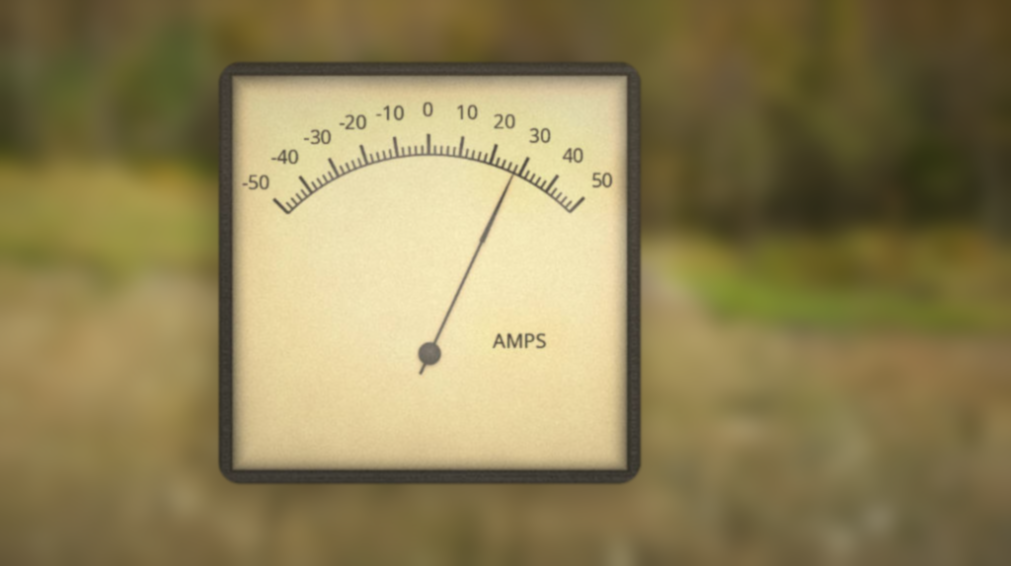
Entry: value=28 unit=A
